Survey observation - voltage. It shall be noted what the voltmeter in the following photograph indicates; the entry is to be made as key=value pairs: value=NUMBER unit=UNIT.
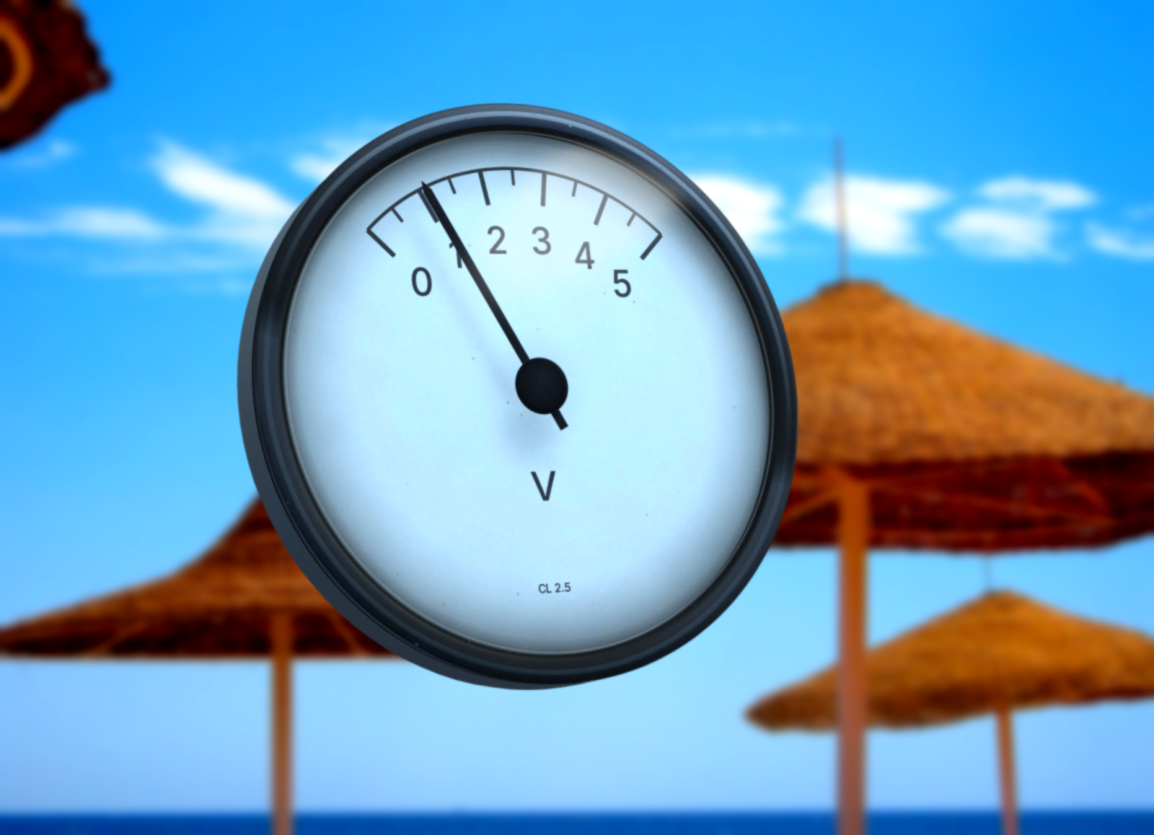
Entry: value=1 unit=V
